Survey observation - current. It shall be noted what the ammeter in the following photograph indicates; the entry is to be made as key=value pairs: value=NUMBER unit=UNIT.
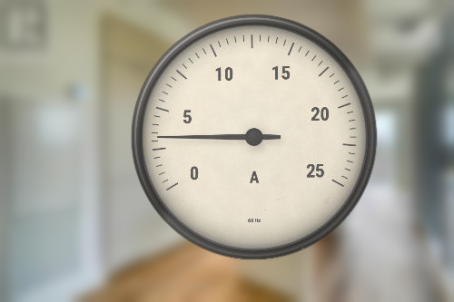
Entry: value=3.25 unit=A
